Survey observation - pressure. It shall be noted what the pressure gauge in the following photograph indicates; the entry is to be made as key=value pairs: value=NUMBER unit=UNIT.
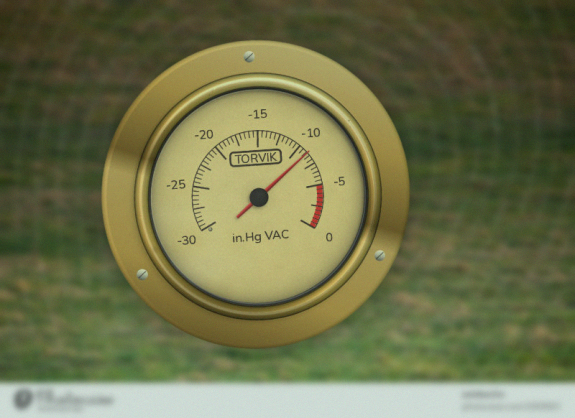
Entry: value=-9 unit=inHg
